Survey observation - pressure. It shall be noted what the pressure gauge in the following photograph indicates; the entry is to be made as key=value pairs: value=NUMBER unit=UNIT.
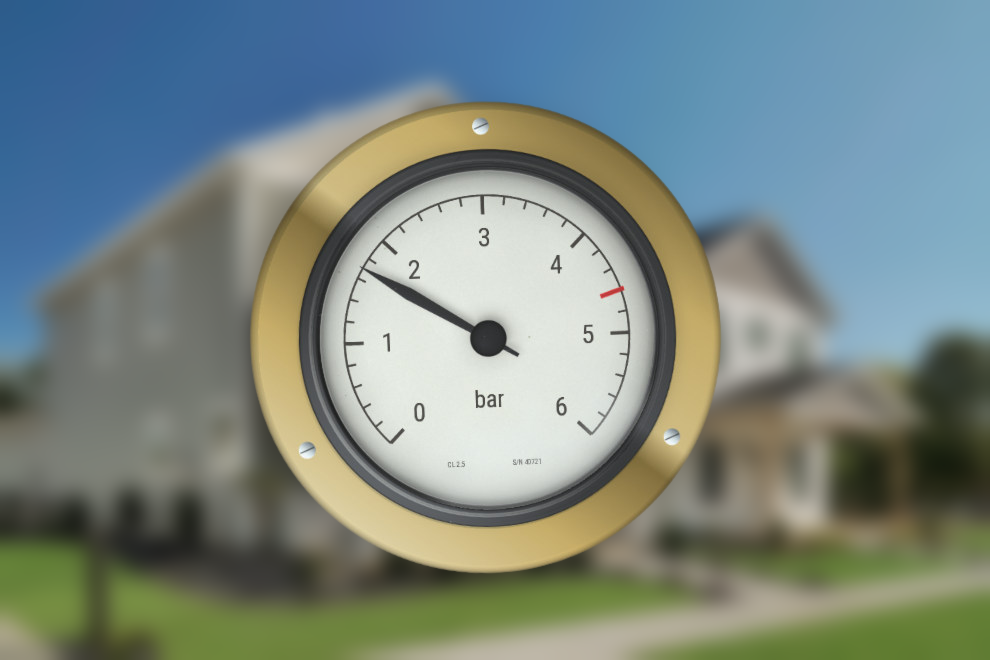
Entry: value=1.7 unit=bar
